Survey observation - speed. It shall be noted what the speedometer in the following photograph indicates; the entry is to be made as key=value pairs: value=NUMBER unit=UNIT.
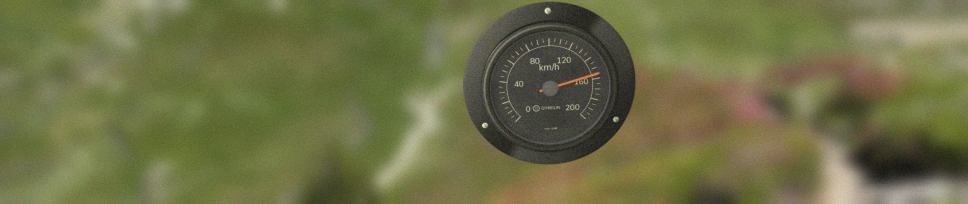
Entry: value=155 unit=km/h
